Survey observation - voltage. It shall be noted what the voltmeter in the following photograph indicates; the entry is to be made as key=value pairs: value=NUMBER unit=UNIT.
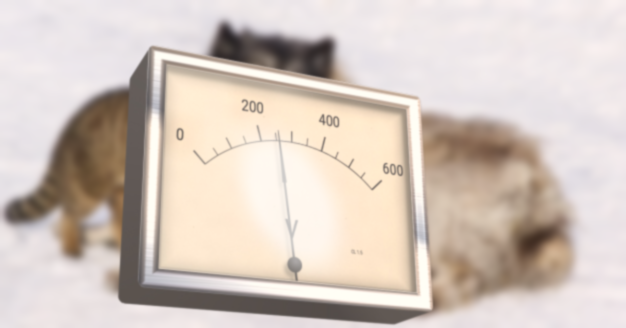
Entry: value=250 unit=V
